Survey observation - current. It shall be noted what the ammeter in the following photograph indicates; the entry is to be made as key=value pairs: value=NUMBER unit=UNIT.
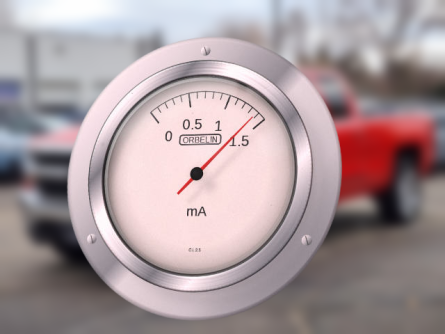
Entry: value=1.4 unit=mA
